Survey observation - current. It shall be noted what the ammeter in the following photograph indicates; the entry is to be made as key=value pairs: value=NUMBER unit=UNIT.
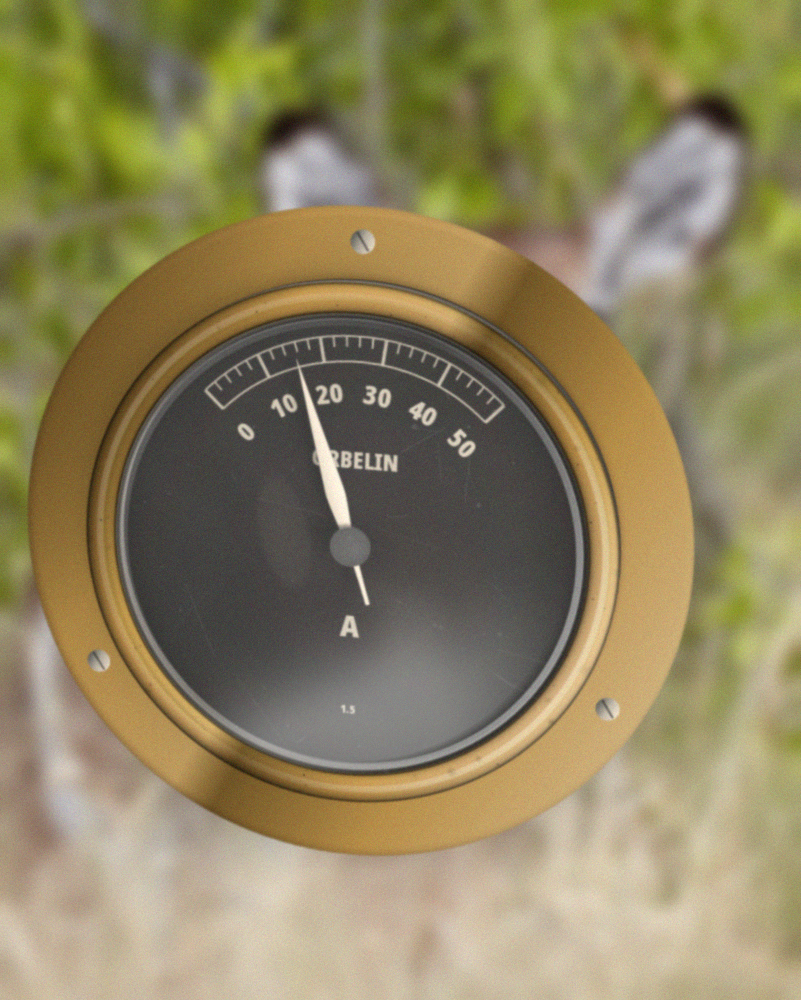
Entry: value=16 unit=A
